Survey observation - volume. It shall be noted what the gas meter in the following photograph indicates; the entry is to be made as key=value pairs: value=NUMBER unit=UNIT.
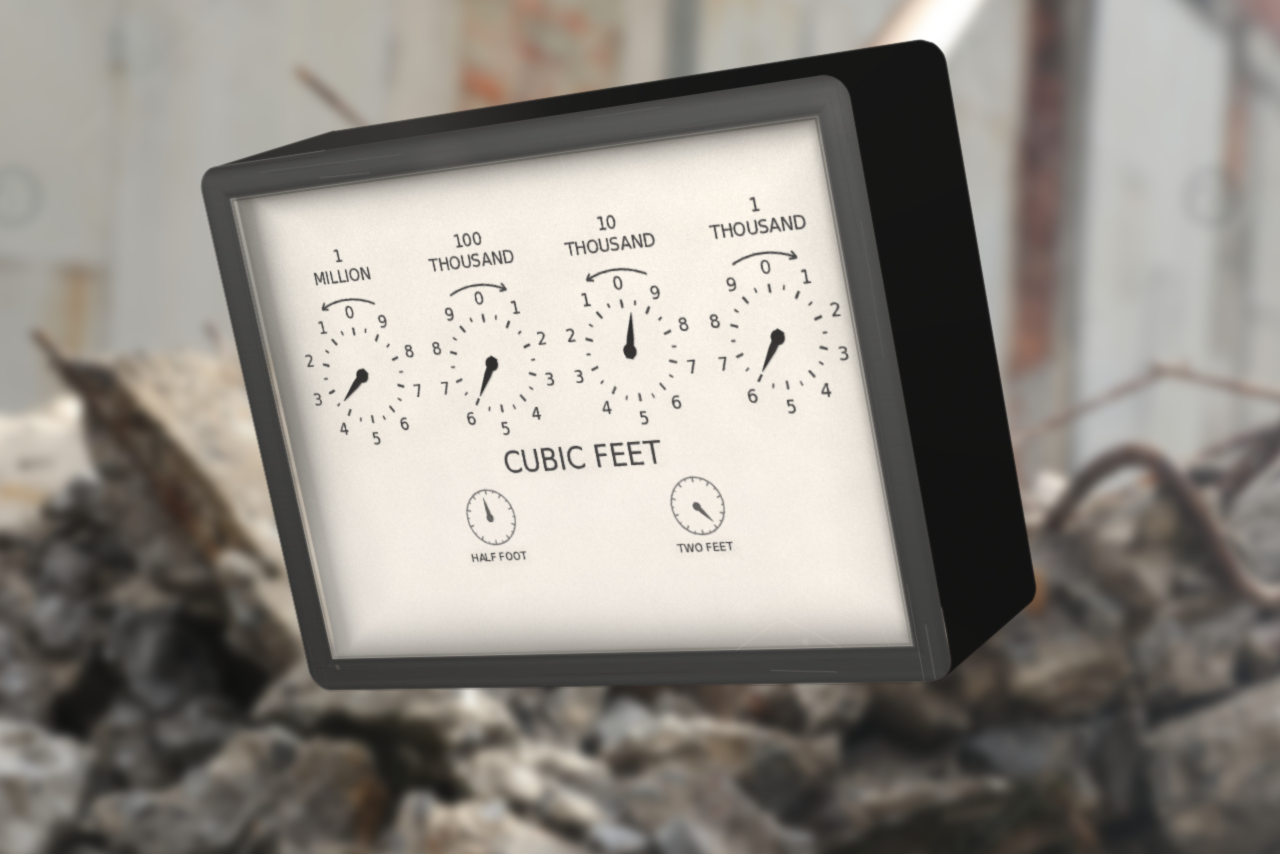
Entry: value=359600 unit=ft³
